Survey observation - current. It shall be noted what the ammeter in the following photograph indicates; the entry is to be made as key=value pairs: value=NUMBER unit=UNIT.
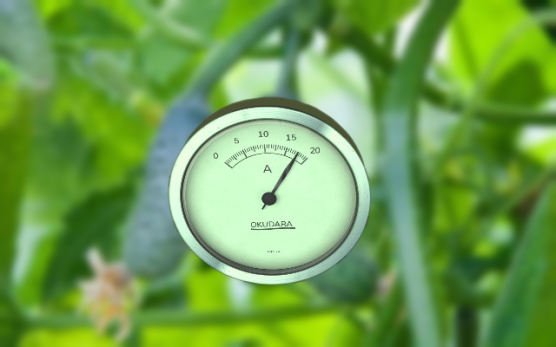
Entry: value=17.5 unit=A
